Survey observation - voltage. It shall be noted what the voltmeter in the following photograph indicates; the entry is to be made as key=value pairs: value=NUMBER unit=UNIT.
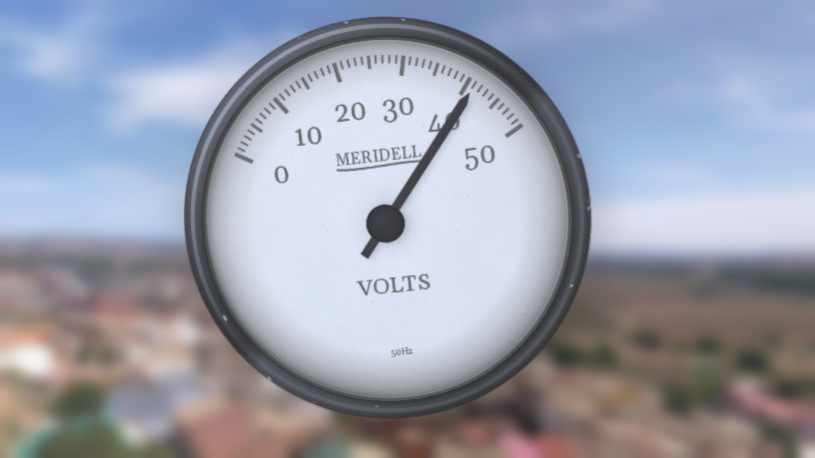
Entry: value=41 unit=V
